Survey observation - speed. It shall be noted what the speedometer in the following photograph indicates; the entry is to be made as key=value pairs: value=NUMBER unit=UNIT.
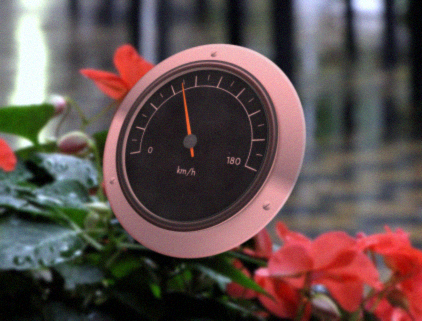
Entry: value=70 unit=km/h
